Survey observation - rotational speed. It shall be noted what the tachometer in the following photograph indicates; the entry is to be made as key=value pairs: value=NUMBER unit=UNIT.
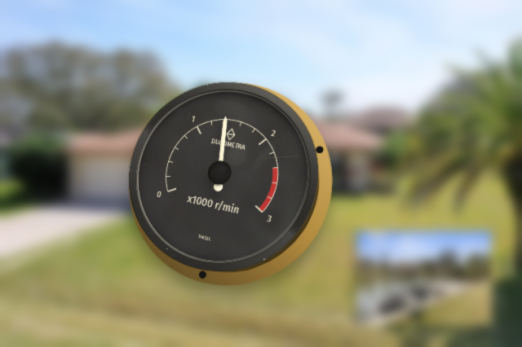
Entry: value=1400 unit=rpm
